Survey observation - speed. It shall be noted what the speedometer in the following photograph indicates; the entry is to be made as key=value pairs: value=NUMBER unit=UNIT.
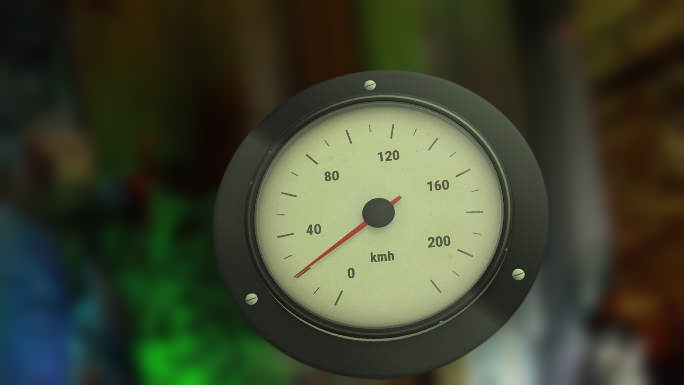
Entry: value=20 unit=km/h
